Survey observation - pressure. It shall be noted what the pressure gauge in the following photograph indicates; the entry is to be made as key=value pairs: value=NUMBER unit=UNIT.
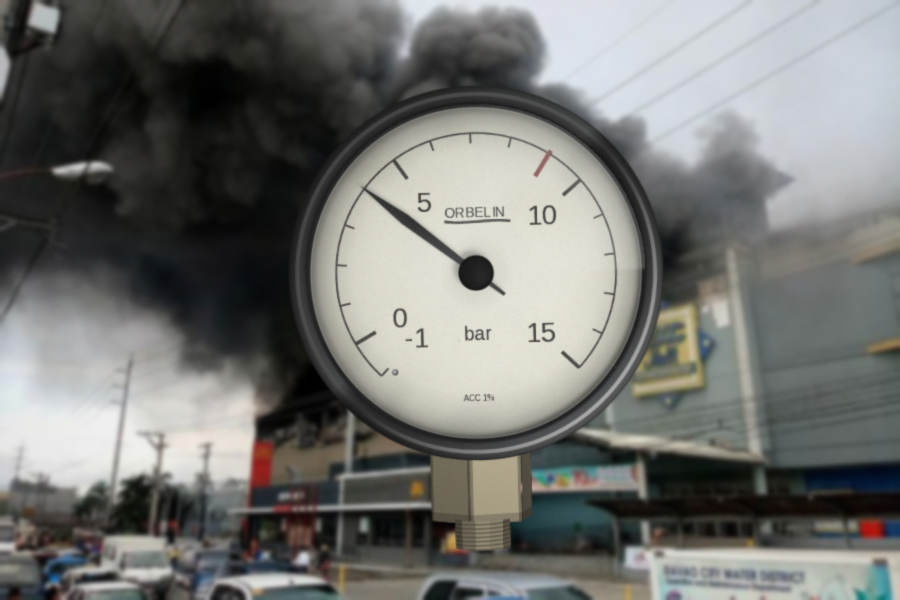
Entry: value=4 unit=bar
